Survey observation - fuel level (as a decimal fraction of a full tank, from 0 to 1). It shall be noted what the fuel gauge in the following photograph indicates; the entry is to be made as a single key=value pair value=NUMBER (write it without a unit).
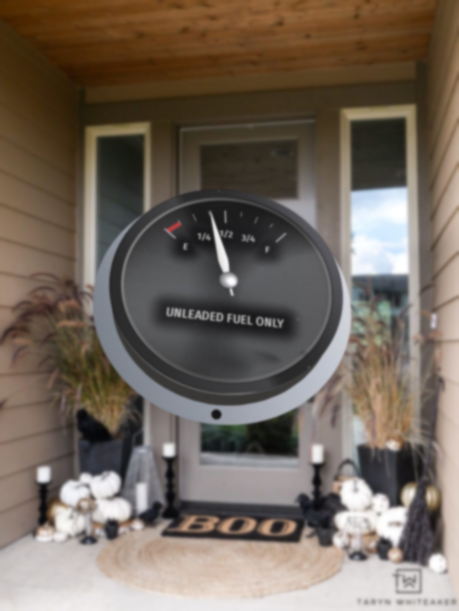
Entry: value=0.375
